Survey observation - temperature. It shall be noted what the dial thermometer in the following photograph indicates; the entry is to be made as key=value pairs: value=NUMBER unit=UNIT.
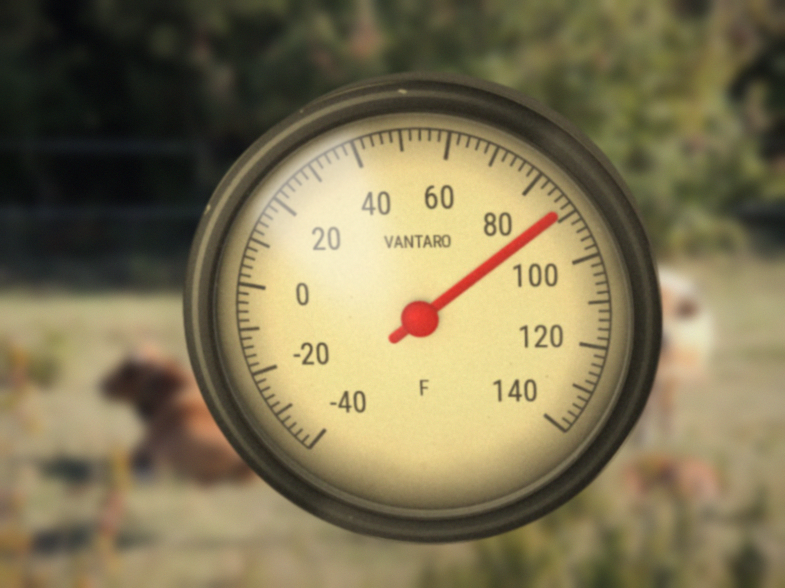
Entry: value=88 unit=°F
